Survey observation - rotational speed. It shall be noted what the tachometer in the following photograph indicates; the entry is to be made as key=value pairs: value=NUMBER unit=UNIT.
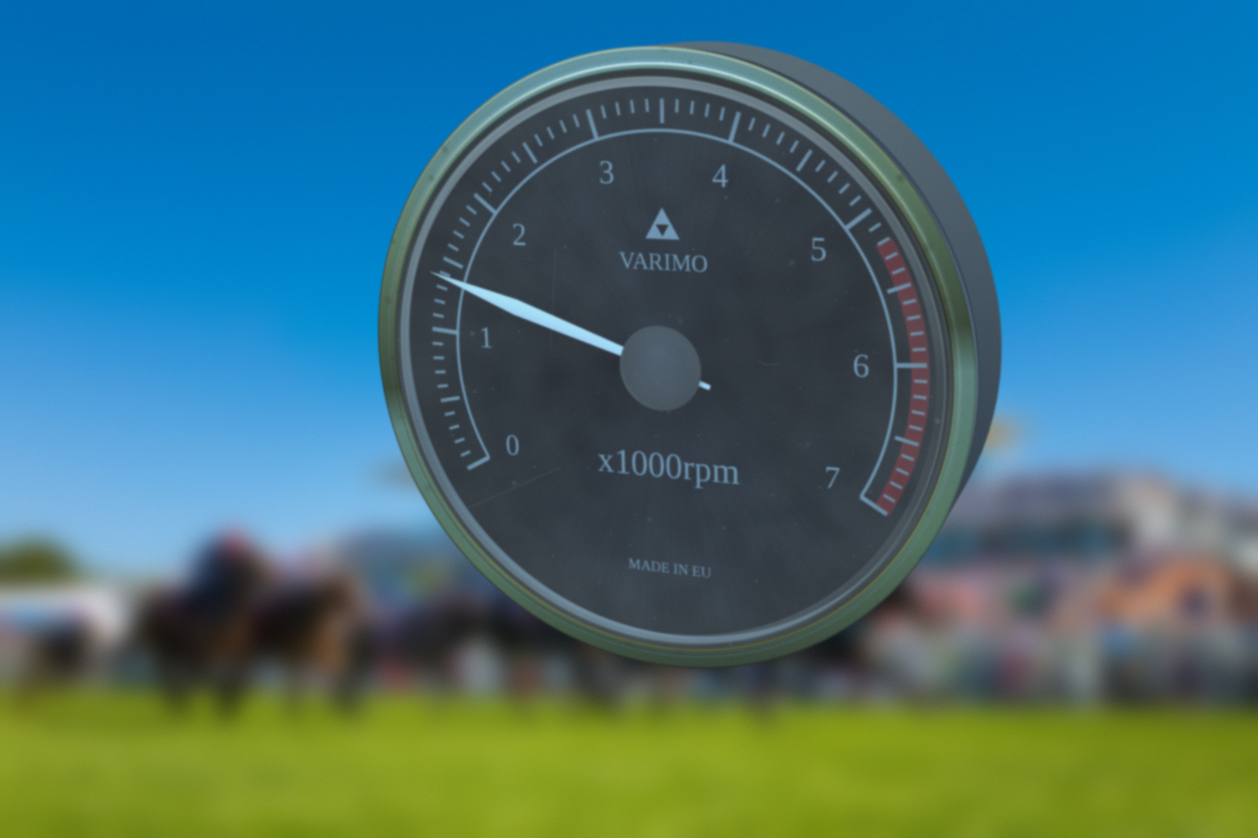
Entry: value=1400 unit=rpm
